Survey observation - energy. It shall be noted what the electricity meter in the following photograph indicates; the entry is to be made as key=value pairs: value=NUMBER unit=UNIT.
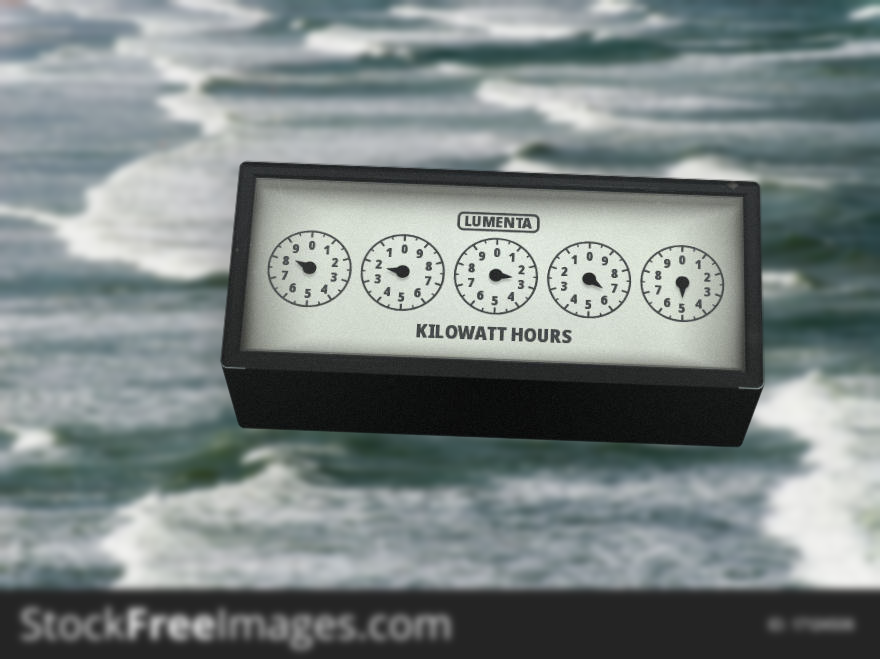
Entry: value=82265 unit=kWh
